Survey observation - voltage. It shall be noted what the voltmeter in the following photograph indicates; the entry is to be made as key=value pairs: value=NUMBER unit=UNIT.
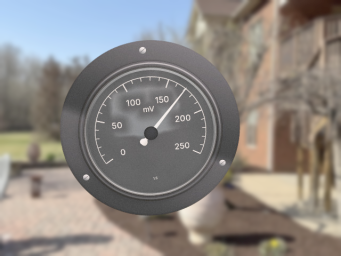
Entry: value=170 unit=mV
